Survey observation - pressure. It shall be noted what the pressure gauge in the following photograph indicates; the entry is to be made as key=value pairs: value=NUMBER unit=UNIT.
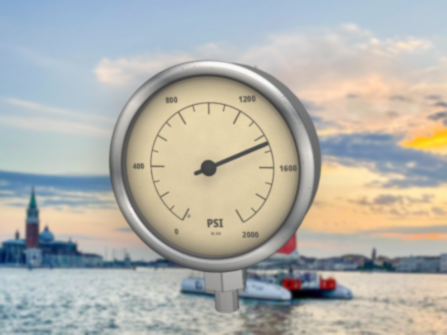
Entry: value=1450 unit=psi
